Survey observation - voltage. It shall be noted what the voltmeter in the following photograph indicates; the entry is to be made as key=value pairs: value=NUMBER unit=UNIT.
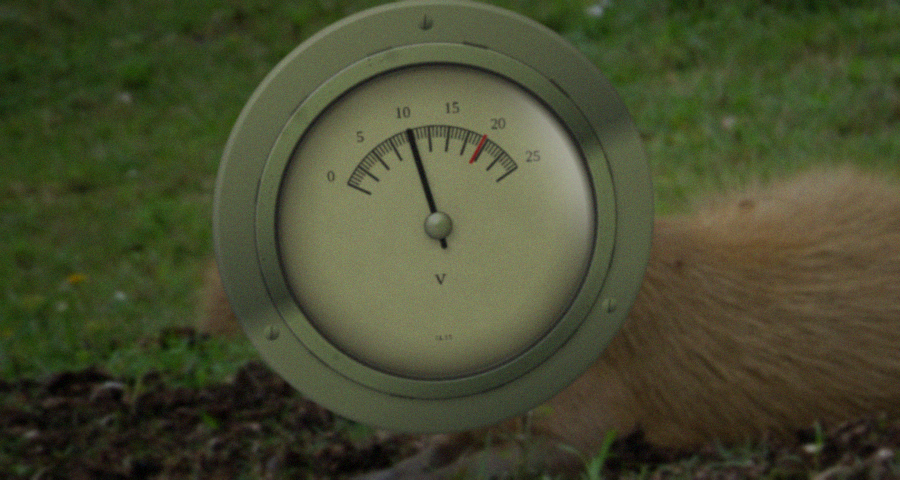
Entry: value=10 unit=V
